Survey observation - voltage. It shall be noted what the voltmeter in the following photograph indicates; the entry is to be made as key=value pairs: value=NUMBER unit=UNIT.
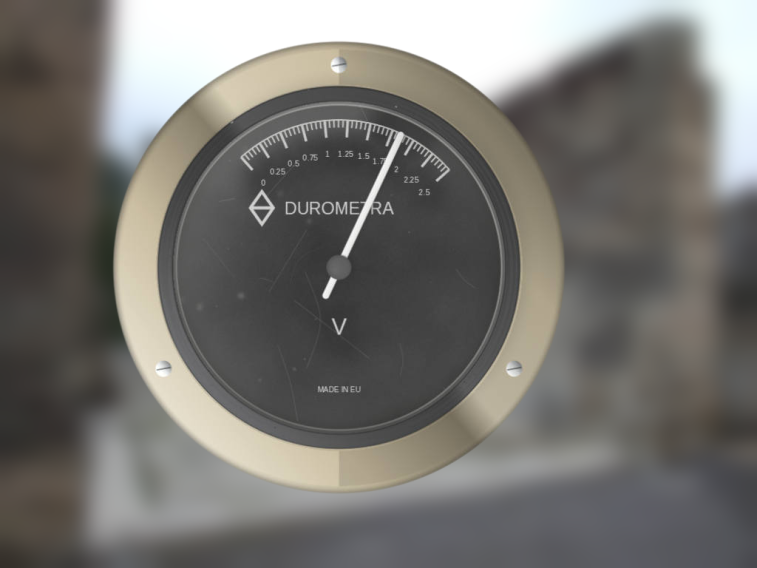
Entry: value=1.85 unit=V
